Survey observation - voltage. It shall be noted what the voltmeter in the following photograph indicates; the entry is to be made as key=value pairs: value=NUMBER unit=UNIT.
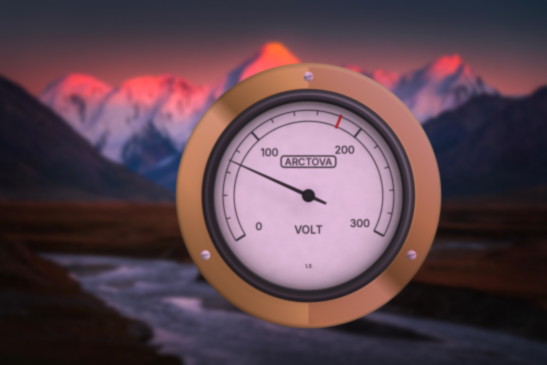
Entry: value=70 unit=V
